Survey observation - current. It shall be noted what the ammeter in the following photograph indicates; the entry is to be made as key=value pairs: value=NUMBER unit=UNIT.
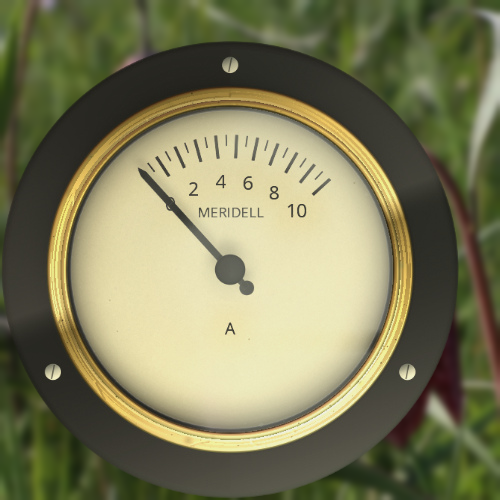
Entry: value=0 unit=A
